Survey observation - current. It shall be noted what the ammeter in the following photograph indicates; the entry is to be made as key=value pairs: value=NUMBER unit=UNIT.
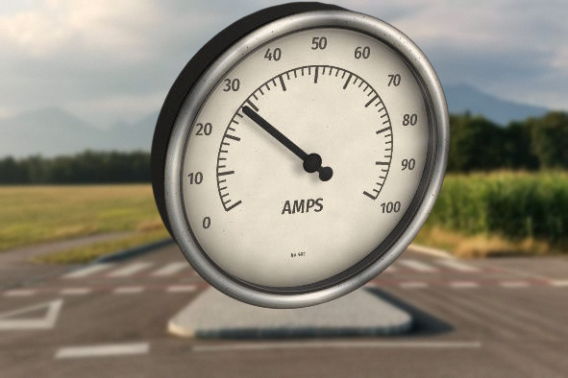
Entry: value=28 unit=A
